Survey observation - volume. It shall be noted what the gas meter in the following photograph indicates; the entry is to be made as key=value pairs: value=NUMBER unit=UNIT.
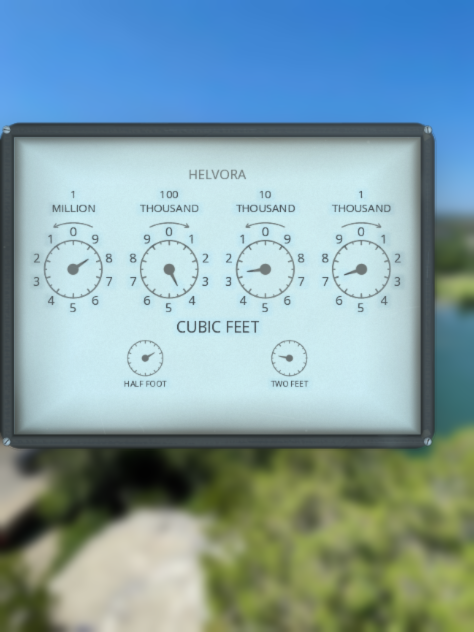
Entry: value=842700 unit=ft³
